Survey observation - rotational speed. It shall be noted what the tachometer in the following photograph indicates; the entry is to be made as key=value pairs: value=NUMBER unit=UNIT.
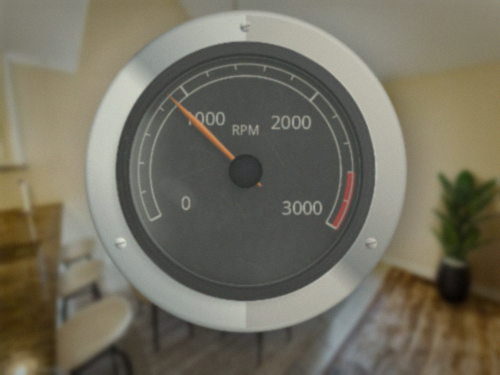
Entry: value=900 unit=rpm
